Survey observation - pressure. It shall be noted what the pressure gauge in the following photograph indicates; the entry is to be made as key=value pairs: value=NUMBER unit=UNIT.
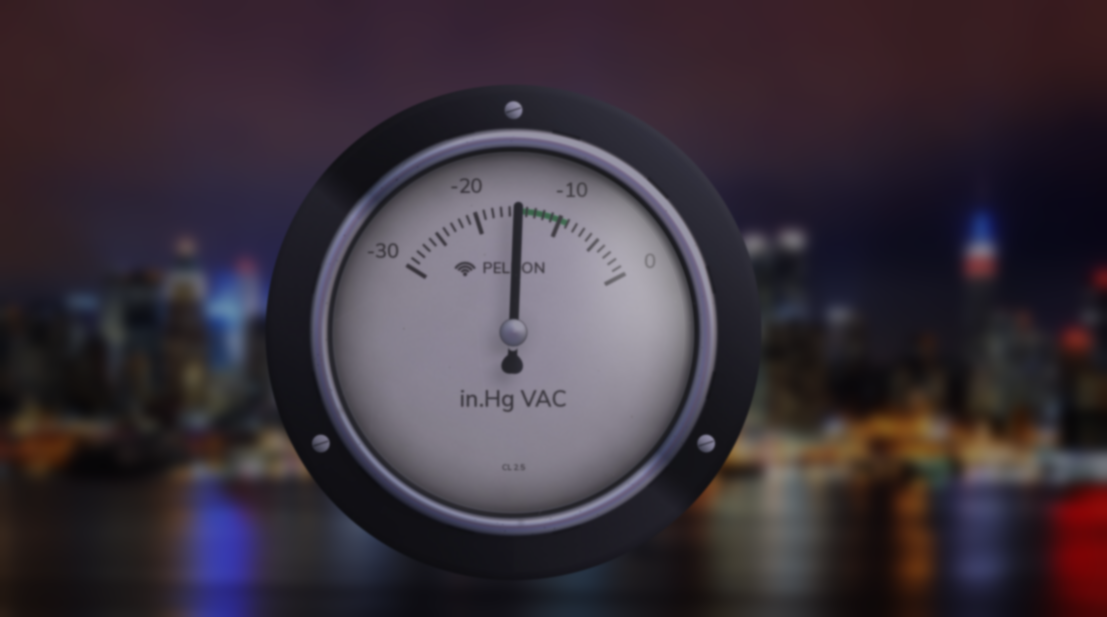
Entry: value=-15 unit=inHg
